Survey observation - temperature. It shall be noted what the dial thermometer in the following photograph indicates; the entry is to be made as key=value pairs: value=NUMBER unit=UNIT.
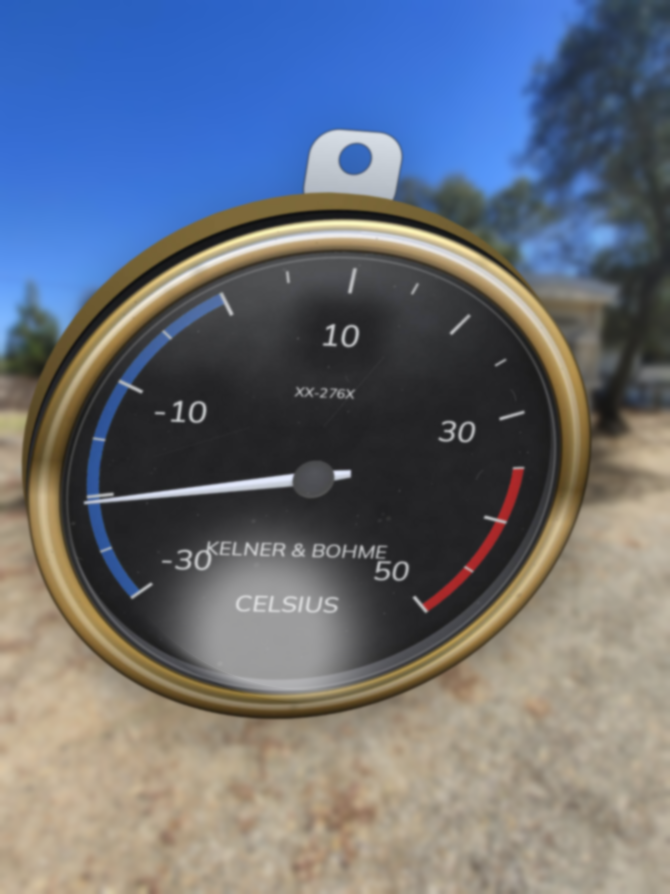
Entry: value=-20 unit=°C
